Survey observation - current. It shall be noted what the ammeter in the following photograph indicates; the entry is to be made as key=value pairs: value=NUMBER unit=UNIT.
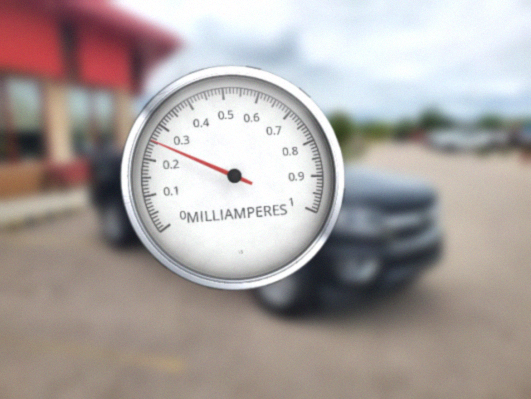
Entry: value=0.25 unit=mA
